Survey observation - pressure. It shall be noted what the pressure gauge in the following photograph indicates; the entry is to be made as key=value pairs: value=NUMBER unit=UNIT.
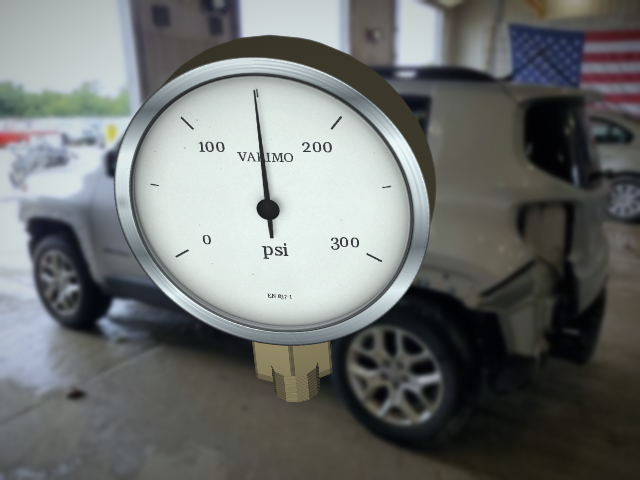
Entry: value=150 unit=psi
